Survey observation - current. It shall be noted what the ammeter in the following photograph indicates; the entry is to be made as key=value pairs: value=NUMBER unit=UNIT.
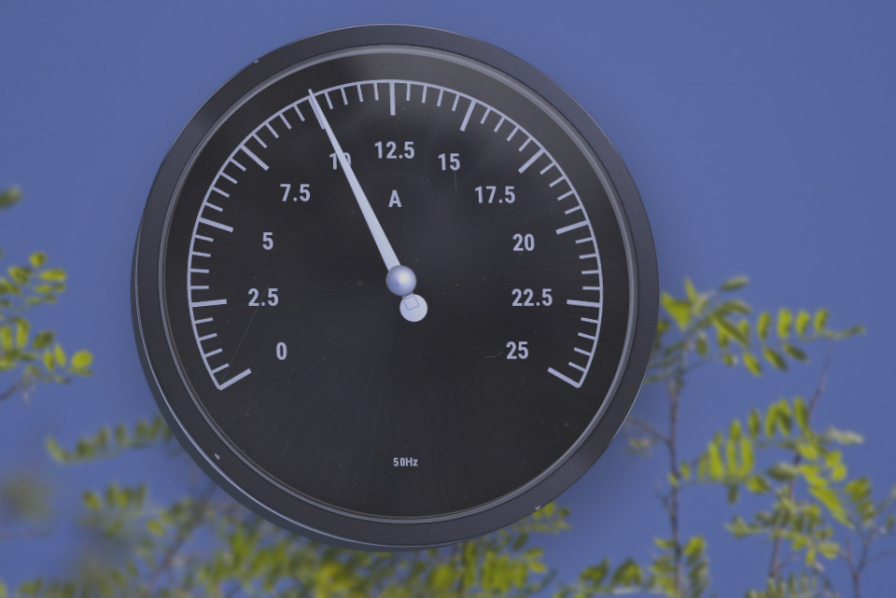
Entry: value=10 unit=A
